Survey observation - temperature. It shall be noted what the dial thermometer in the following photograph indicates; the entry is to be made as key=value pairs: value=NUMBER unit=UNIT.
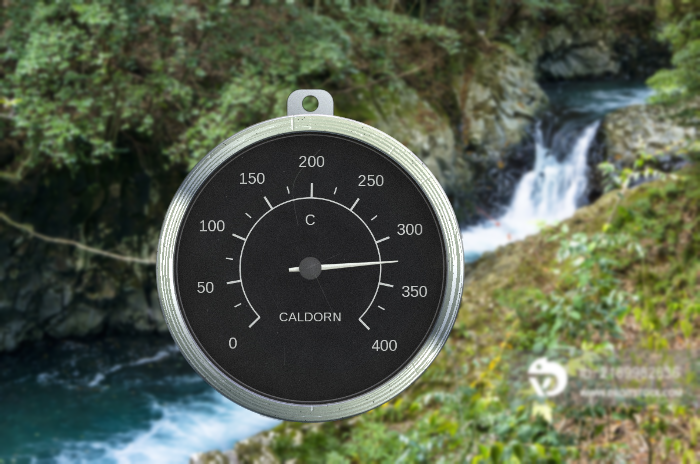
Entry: value=325 unit=°C
